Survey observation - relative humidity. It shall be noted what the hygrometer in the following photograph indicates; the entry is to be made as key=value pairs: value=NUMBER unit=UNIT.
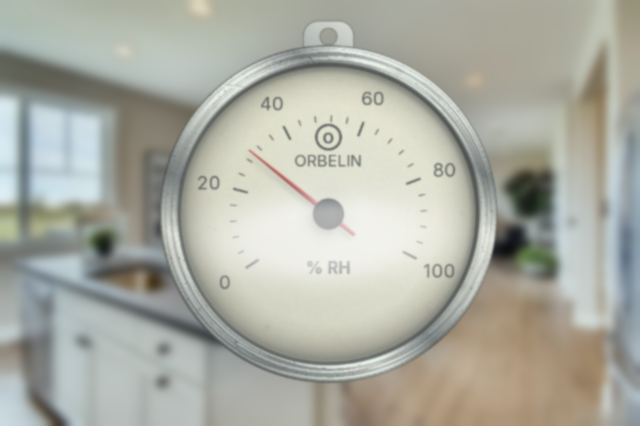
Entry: value=30 unit=%
